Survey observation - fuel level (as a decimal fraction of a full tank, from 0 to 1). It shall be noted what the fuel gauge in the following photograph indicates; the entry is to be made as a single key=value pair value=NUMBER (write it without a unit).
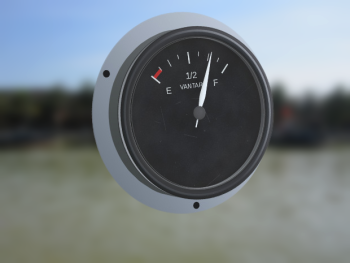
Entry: value=0.75
